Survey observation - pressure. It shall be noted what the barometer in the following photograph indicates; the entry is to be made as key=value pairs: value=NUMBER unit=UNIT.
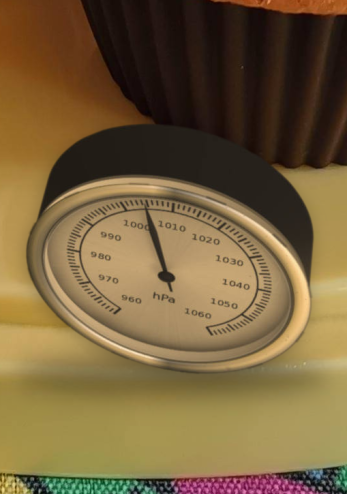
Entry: value=1005 unit=hPa
